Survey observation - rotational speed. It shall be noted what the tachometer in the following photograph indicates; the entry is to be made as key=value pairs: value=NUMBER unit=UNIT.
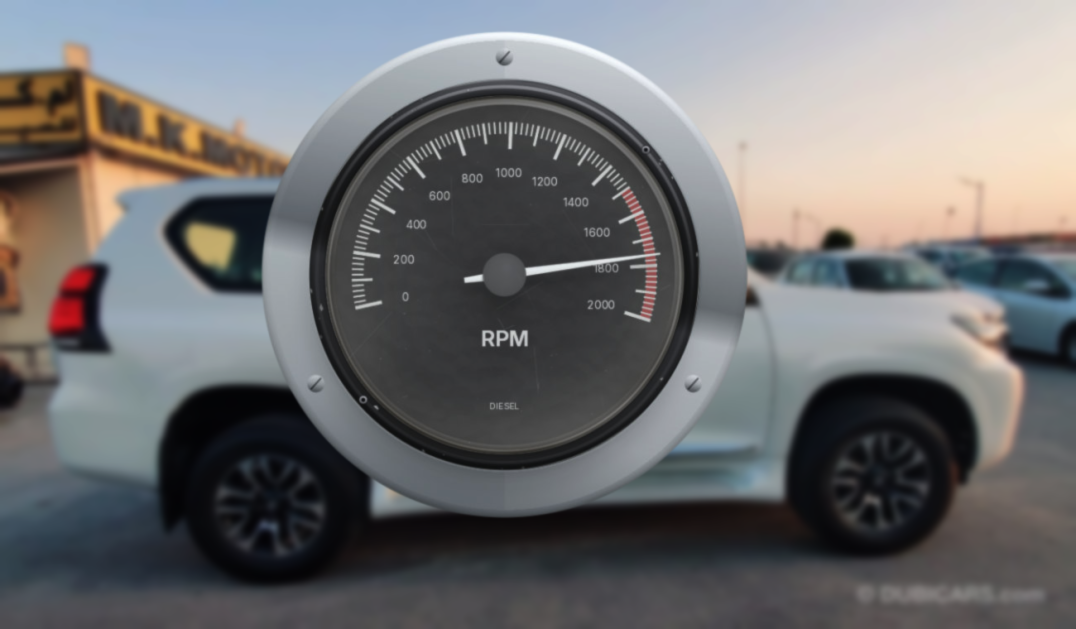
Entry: value=1760 unit=rpm
